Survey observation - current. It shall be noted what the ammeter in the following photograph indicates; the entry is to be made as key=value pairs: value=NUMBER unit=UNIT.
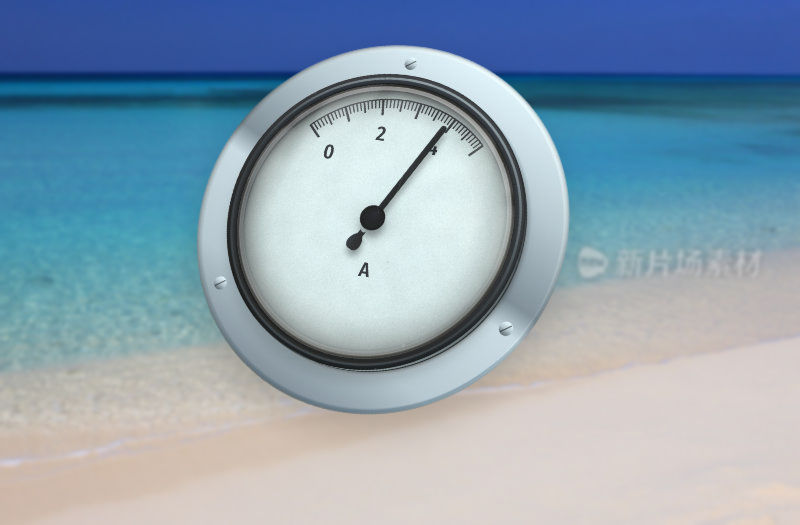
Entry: value=4 unit=A
